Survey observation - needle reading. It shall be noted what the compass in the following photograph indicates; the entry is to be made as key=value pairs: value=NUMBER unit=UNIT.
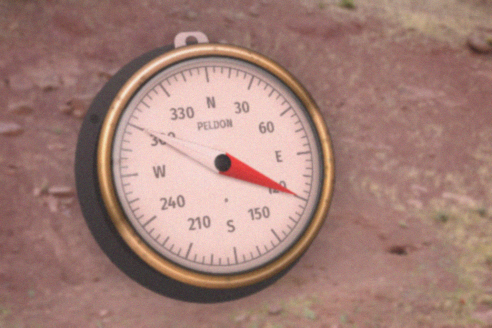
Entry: value=120 unit=°
